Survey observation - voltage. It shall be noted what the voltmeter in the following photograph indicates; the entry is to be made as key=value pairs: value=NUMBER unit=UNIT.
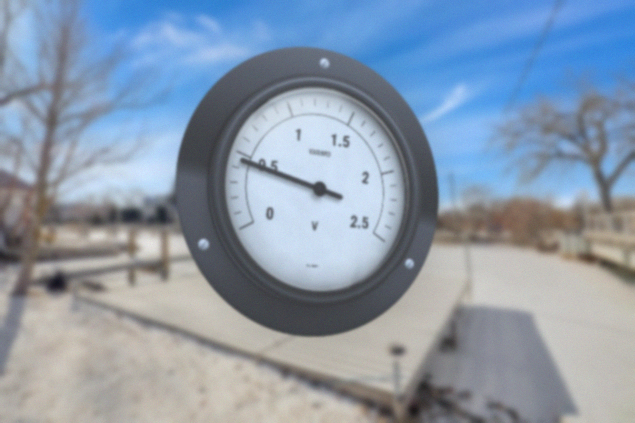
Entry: value=0.45 unit=V
